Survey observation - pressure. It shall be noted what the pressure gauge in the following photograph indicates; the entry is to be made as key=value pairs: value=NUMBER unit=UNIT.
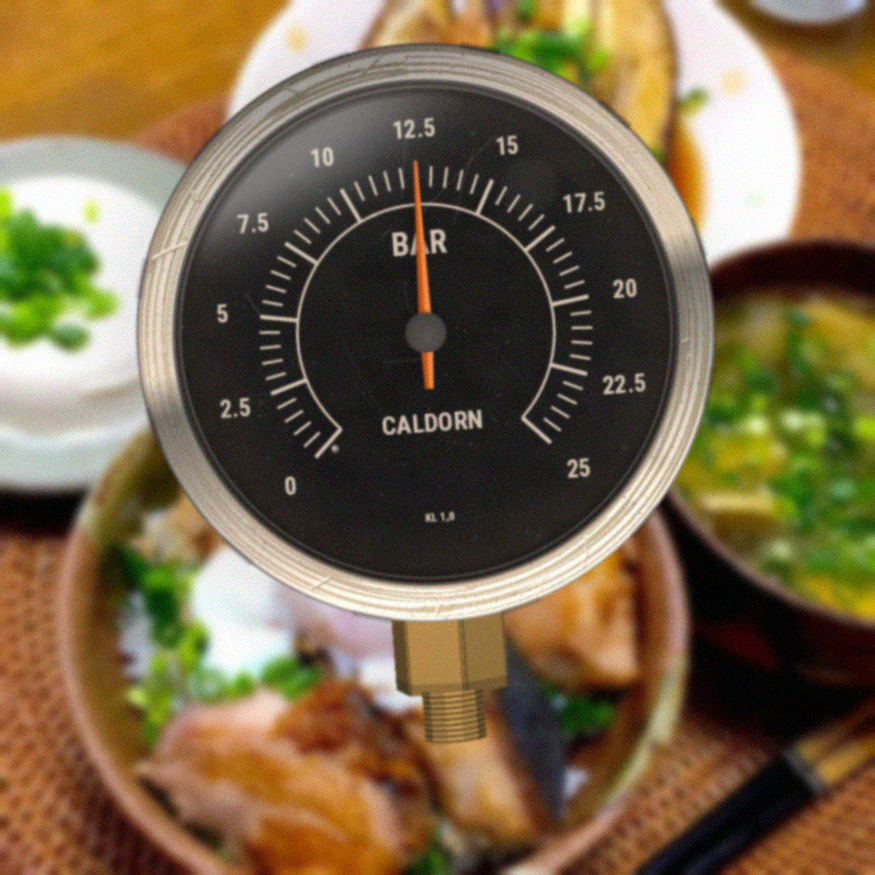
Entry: value=12.5 unit=bar
